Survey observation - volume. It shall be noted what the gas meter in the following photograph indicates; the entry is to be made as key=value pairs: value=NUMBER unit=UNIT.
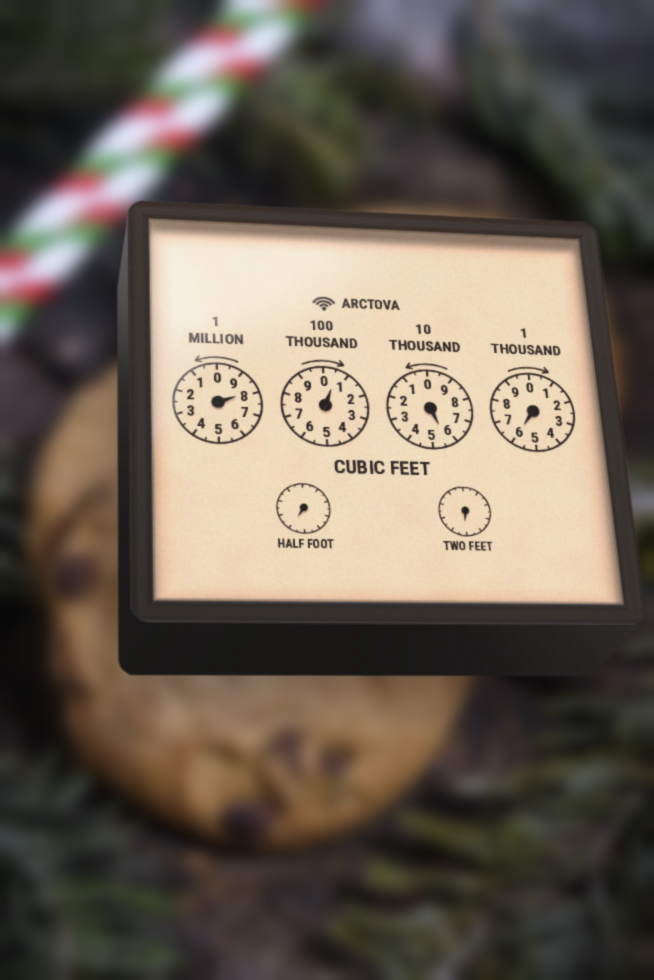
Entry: value=805600 unit=ft³
